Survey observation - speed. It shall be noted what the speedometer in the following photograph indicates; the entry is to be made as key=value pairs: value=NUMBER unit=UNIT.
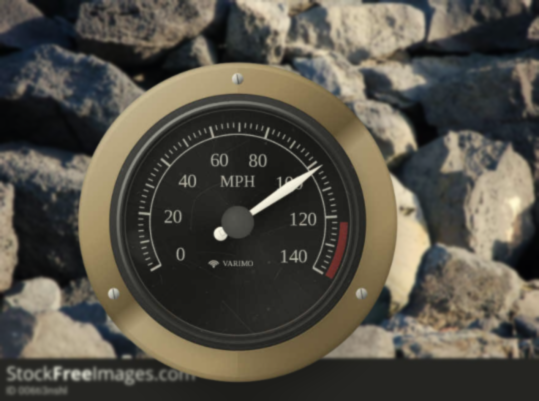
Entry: value=102 unit=mph
